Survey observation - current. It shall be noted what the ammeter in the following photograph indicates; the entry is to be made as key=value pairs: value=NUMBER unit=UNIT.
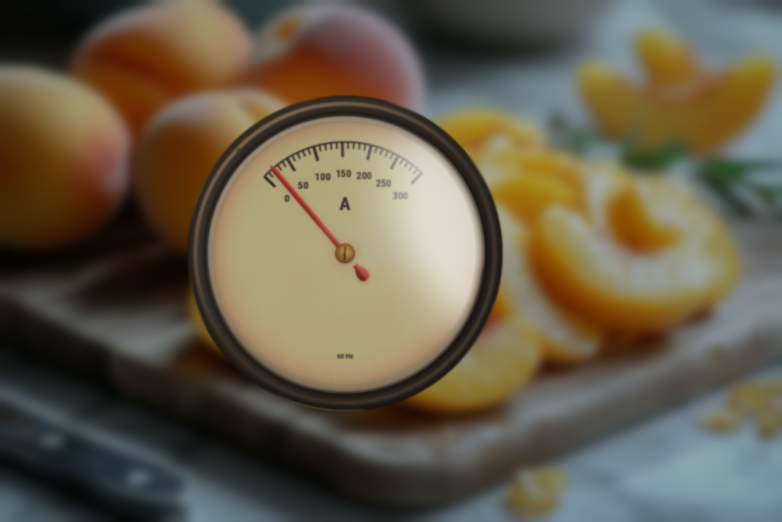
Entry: value=20 unit=A
